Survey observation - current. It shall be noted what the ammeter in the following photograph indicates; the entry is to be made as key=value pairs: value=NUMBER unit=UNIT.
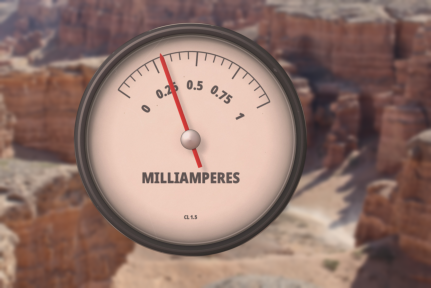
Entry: value=0.3 unit=mA
